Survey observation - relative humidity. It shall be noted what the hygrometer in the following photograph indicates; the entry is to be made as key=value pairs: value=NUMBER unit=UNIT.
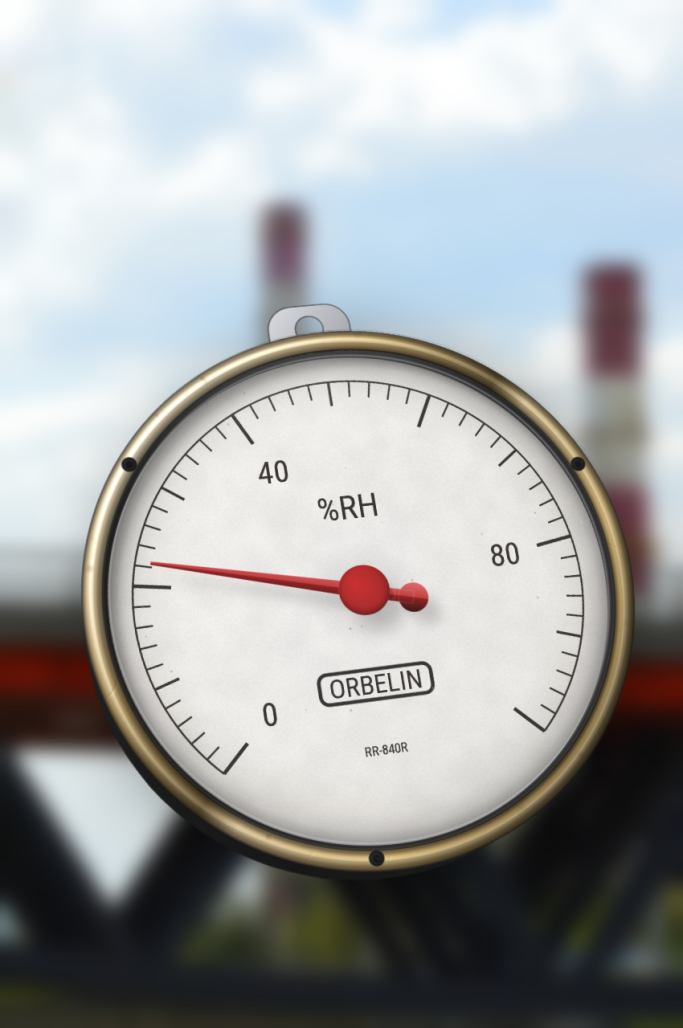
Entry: value=22 unit=%
